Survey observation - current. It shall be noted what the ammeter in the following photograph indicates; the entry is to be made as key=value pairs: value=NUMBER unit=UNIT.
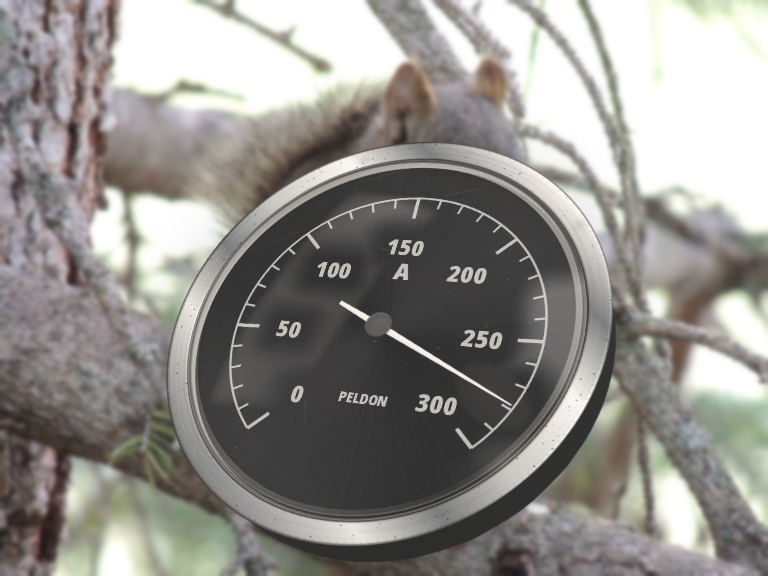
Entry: value=280 unit=A
